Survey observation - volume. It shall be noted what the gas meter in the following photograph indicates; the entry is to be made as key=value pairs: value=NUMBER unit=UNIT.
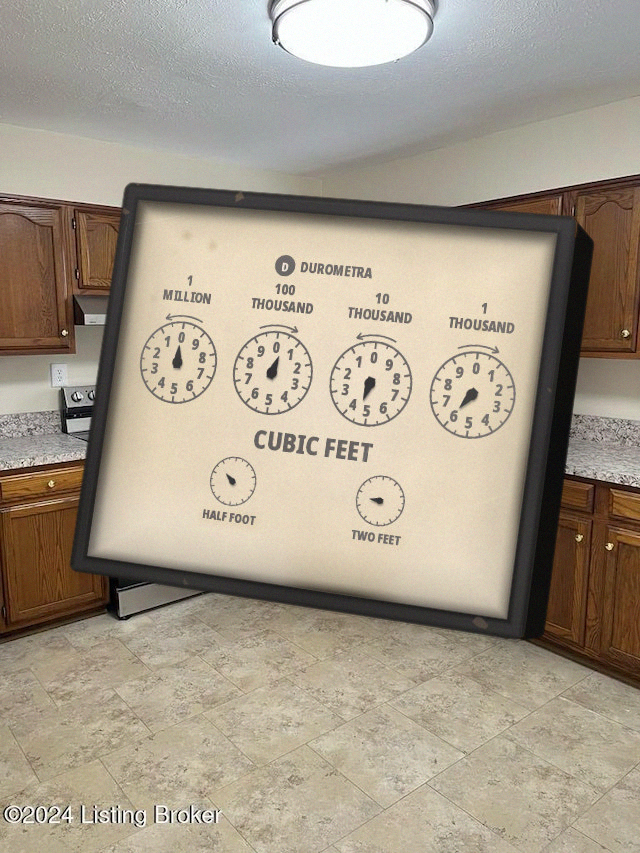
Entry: value=4600 unit=ft³
